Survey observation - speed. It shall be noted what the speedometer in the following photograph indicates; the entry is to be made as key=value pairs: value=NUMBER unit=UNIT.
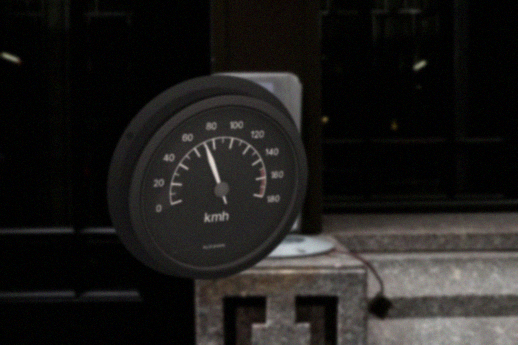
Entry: value=70 unit=km/h
